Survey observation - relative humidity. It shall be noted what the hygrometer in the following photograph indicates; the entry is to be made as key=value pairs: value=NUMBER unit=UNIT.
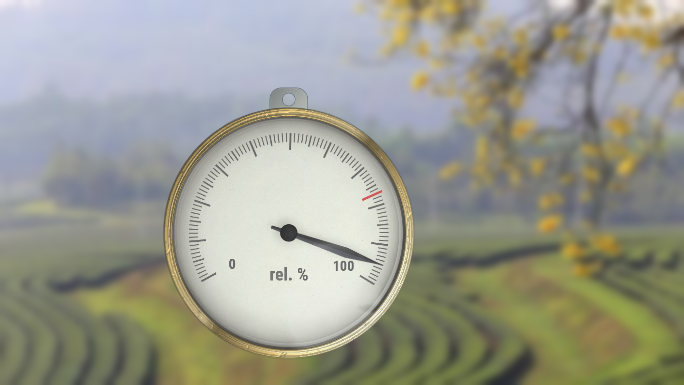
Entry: value=95 unit=%
